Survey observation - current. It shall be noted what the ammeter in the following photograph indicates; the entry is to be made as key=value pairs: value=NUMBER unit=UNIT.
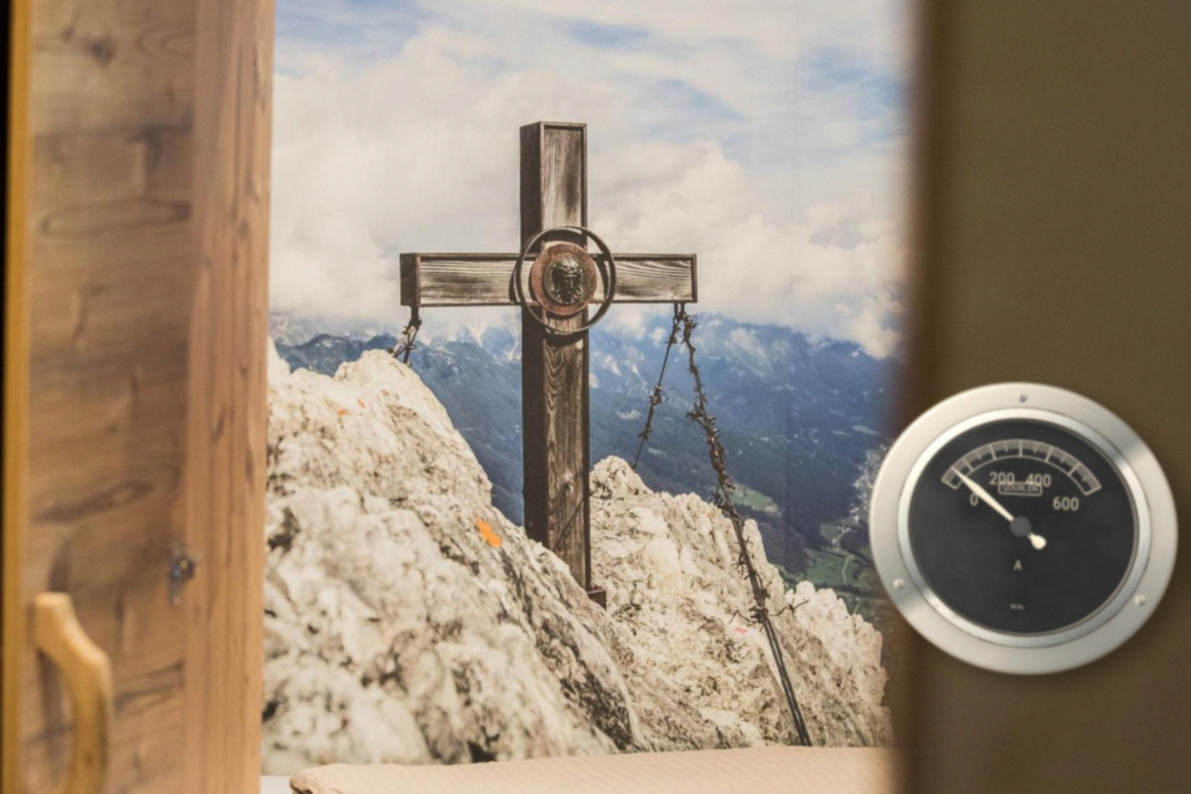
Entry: value=50 unit=A
